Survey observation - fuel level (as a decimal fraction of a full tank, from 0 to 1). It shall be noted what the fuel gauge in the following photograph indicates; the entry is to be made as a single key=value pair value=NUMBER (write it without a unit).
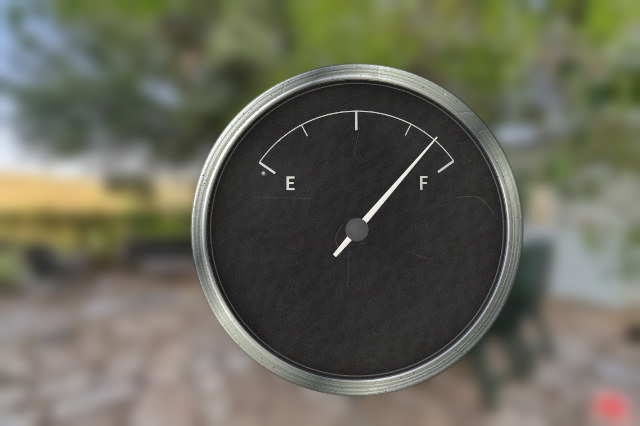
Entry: value=0.875
